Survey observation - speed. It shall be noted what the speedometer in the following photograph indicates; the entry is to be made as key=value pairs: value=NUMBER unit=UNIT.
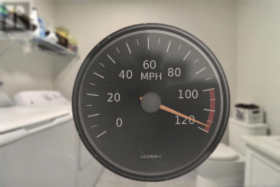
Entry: value=117.5 unit=mph
